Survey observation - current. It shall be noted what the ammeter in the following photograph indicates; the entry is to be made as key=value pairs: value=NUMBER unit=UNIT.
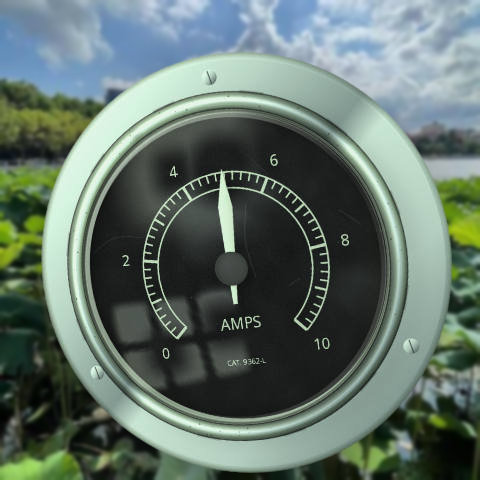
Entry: value=5 unit=A
